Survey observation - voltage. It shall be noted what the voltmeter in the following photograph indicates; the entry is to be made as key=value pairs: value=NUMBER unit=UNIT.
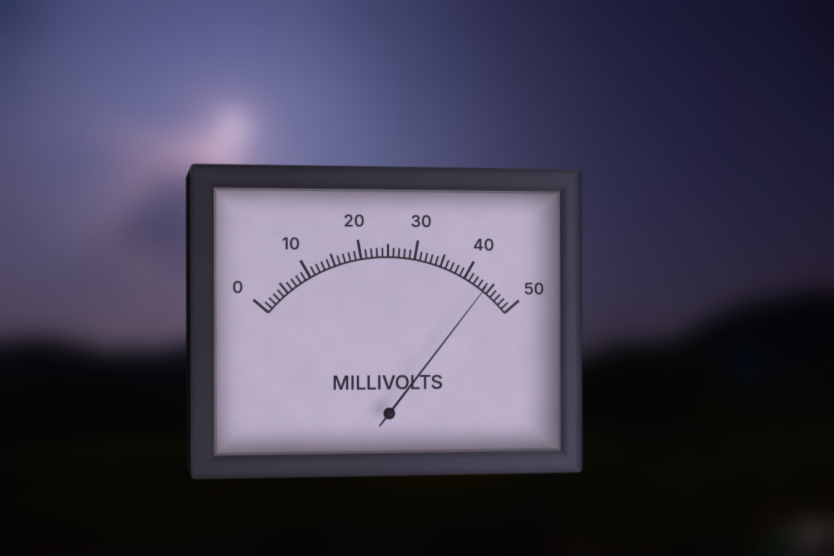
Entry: value=44 unit=mV
